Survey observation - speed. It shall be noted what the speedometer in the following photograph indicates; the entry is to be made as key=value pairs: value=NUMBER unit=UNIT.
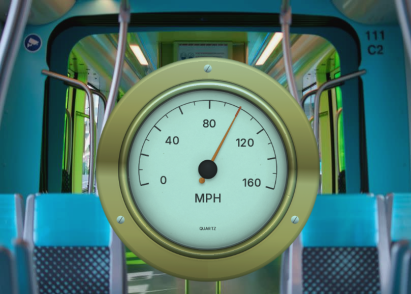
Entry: value=100 unit=mph
